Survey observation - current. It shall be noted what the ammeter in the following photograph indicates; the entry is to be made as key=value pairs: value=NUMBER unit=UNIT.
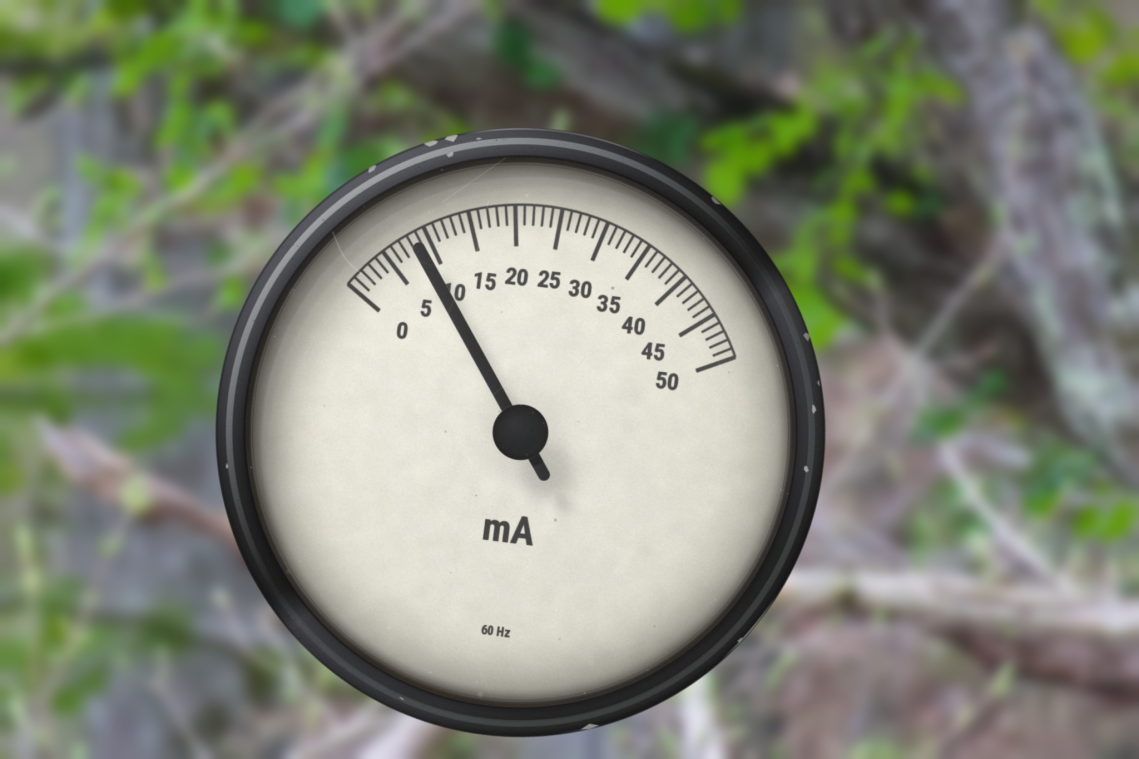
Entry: value=8.5 unit=mA
